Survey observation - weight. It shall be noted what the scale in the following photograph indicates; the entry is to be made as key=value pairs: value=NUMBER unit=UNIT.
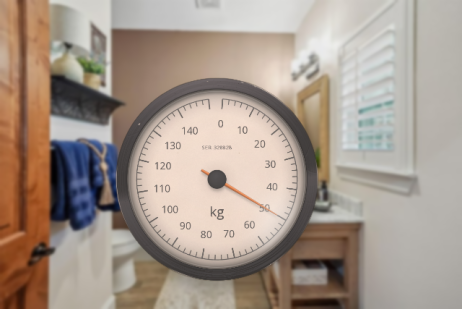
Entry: value=50 unit=kg
